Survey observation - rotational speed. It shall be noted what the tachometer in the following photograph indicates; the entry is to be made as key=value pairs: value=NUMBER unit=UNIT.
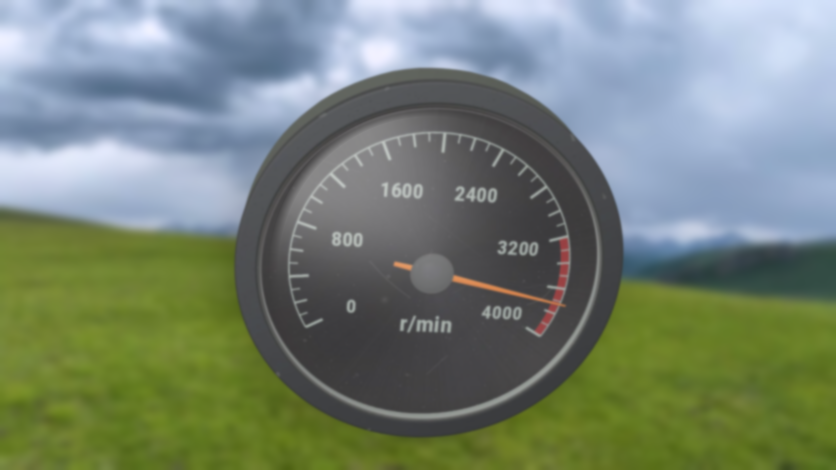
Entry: value=3700 unit=rpm
